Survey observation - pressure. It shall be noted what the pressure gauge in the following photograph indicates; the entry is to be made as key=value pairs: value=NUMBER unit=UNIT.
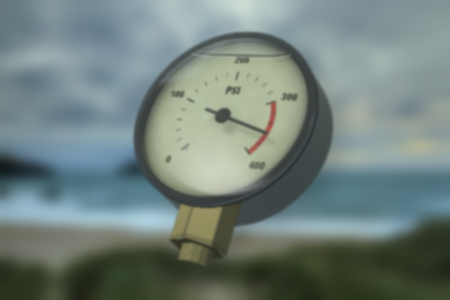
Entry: value=360 unit=psi
